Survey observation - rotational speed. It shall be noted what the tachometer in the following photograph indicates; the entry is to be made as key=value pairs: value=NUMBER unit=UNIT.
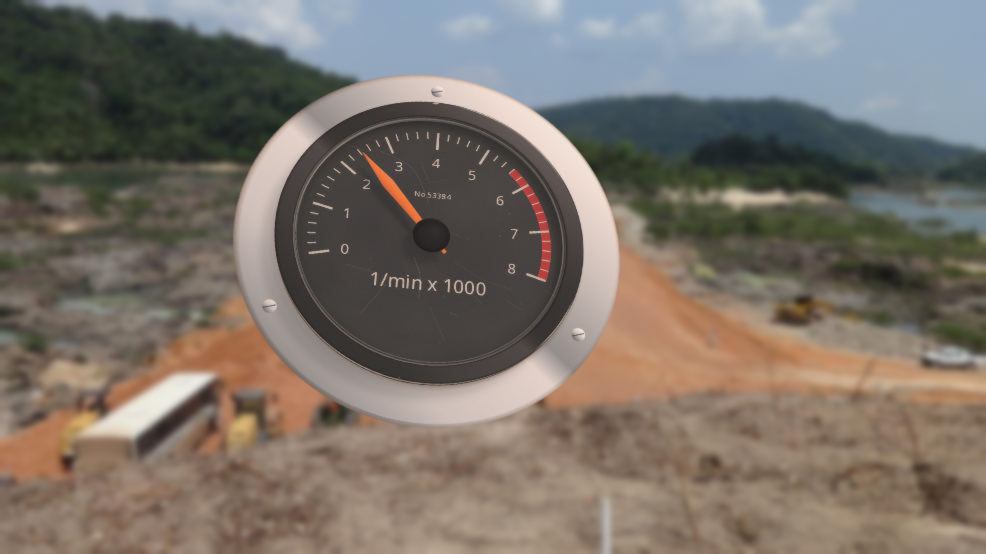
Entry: value=2400 unit=rpm
